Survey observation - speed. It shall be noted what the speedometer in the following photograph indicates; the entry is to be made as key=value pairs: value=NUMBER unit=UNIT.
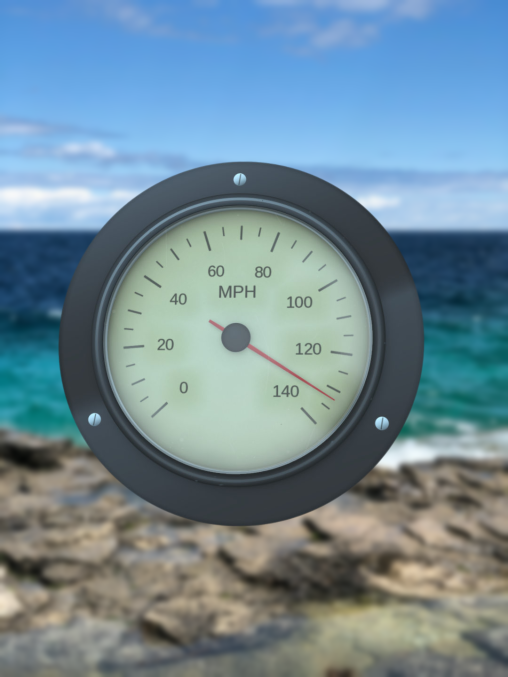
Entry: value=132.5 unit=mph
